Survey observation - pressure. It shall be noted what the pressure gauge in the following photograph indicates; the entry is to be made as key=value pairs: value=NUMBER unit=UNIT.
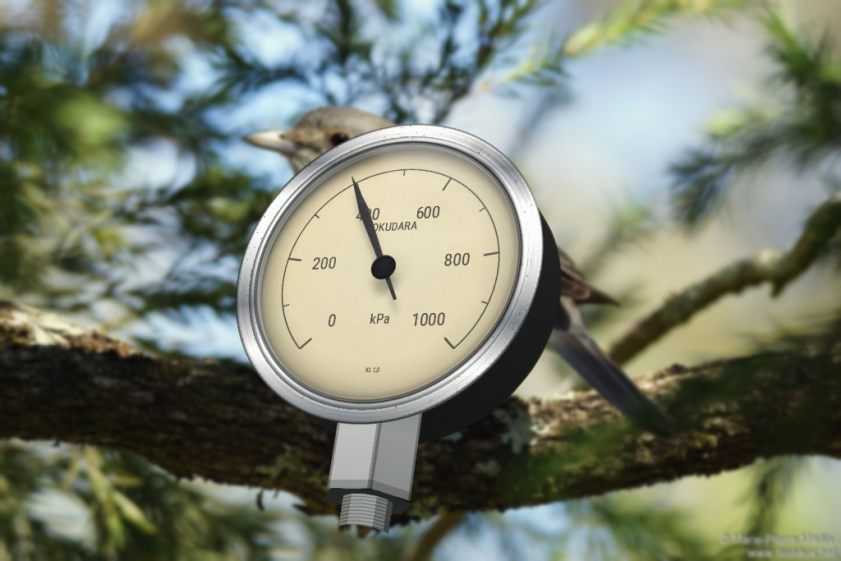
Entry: value=400 unit=kPa
